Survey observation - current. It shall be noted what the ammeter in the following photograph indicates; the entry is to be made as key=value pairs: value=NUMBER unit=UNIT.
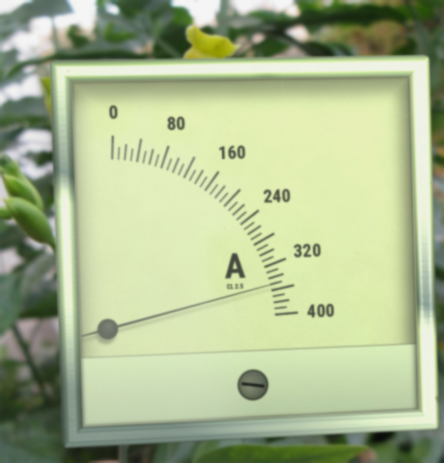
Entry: value=350 unit=A
